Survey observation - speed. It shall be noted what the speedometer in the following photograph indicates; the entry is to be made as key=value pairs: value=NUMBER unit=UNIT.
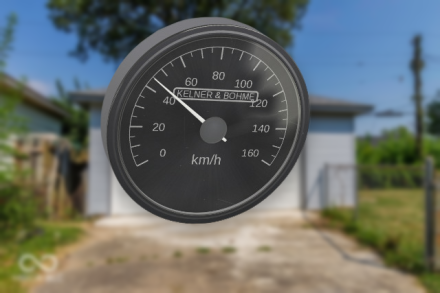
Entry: value=45 unit=km/h
